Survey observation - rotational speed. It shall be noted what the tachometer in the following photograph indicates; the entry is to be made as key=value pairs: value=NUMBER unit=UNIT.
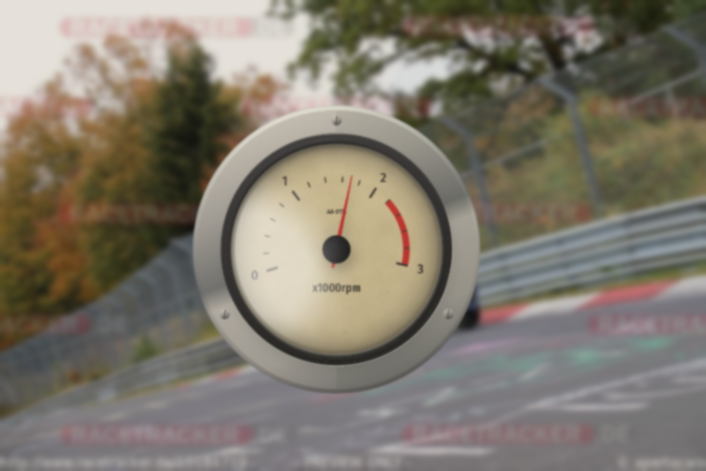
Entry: value=1700 unit=rpm
